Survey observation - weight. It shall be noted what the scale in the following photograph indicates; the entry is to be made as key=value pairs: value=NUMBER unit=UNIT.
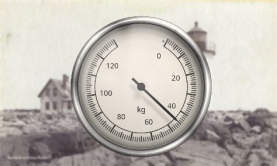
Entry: value=45 unit=kg
